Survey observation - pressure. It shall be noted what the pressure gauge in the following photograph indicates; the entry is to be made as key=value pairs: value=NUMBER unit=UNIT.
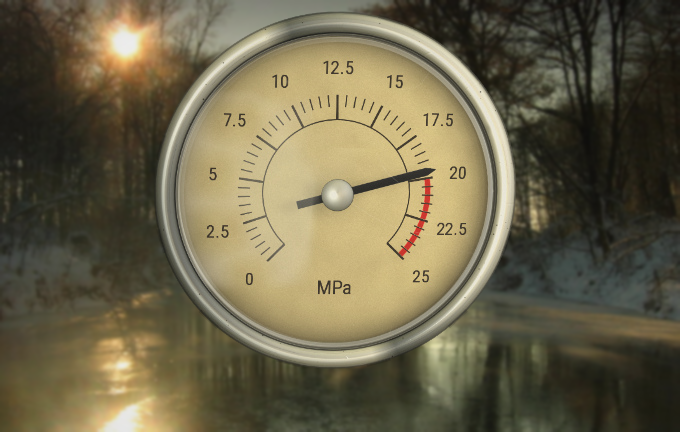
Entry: value=19.5 unit=MPa
